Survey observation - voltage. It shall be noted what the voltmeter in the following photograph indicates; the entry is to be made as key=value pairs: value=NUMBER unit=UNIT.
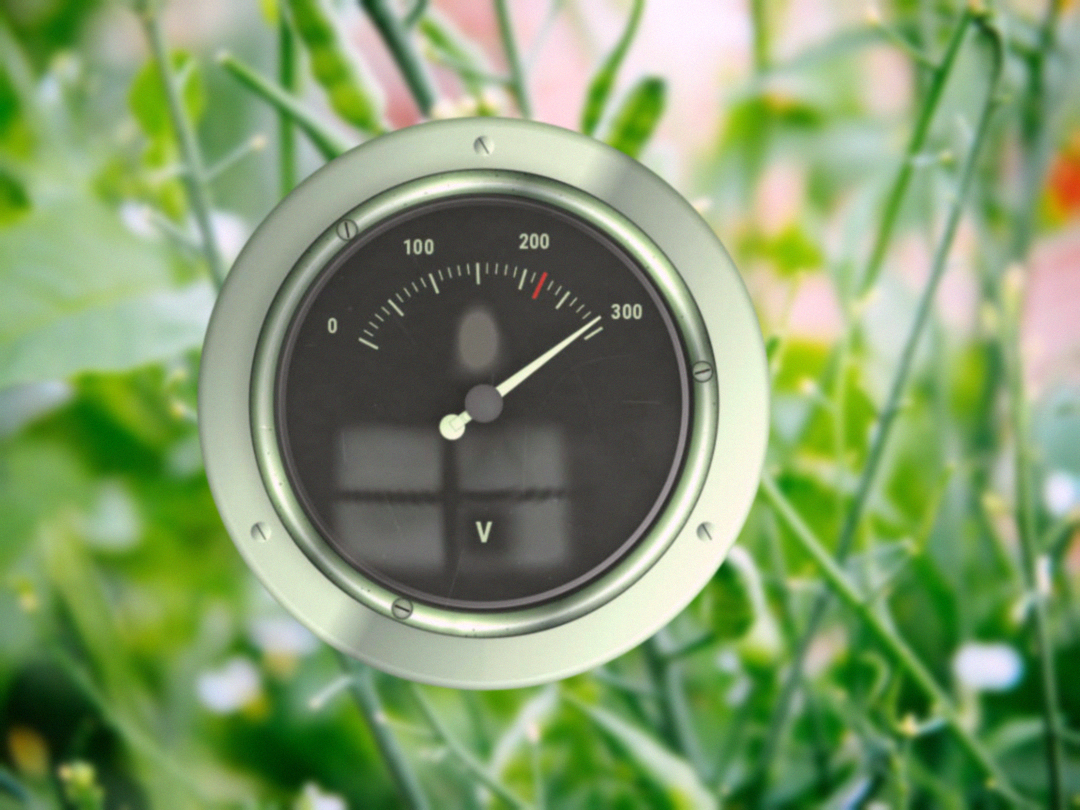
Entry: value=290 unit=V
